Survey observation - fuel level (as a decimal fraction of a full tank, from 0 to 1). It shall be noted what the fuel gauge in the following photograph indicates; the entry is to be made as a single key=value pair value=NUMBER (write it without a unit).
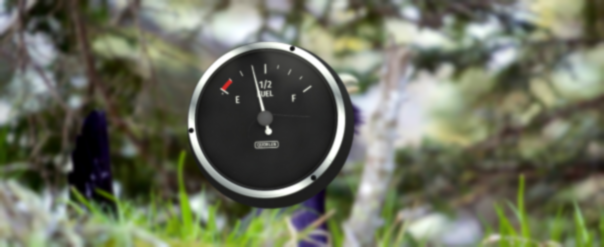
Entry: value=0.375
